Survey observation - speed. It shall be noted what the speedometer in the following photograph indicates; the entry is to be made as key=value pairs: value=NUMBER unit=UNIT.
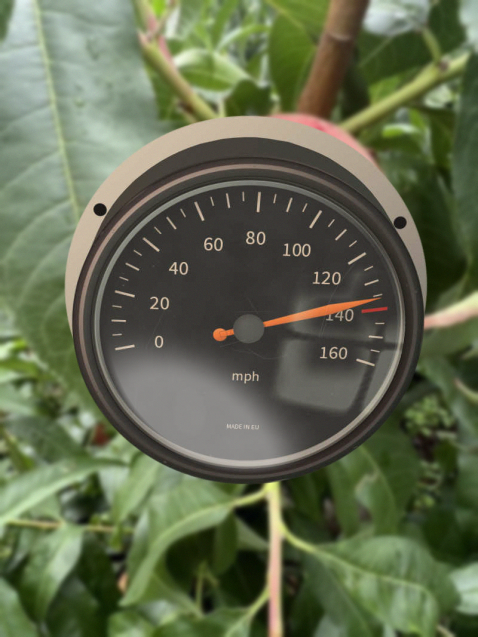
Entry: value=135 unit=mph
